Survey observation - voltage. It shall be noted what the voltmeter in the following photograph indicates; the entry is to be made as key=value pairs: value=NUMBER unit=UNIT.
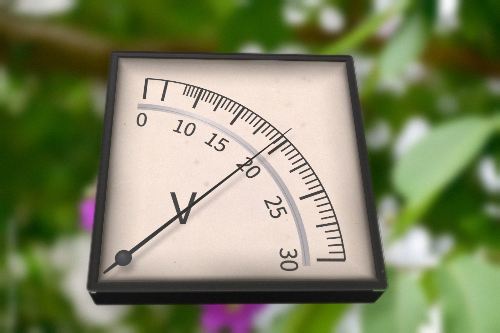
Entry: value=19.5 unit=V
